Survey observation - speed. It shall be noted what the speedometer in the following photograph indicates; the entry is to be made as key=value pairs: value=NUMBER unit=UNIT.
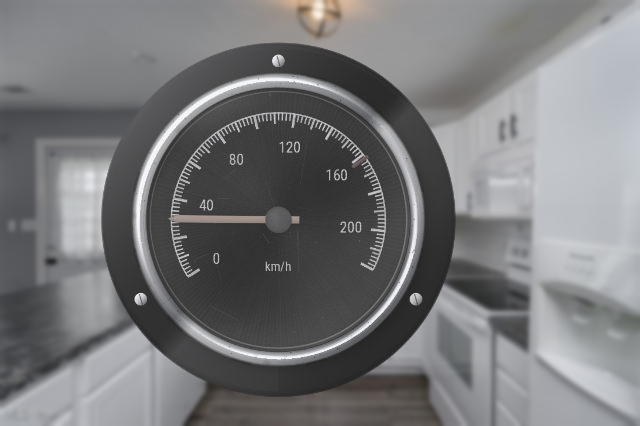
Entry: value=30 unit=km/h
